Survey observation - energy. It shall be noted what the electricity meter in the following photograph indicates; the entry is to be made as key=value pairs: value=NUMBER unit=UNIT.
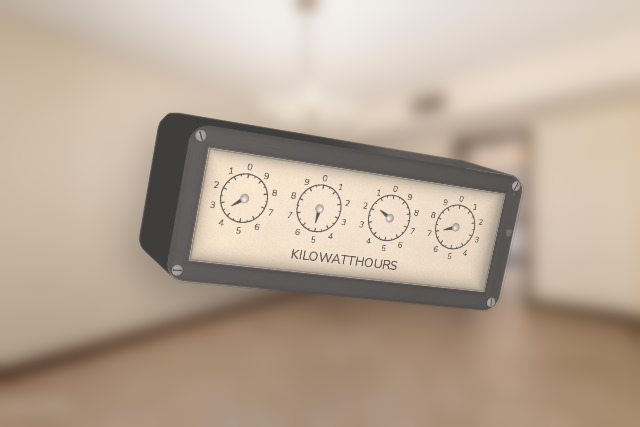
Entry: value=3517 unit=kWh
